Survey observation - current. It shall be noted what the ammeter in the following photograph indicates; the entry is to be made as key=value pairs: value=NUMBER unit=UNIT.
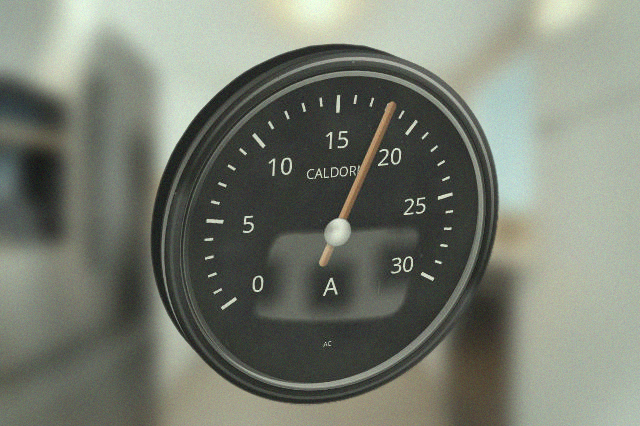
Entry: value=18 unit=A
